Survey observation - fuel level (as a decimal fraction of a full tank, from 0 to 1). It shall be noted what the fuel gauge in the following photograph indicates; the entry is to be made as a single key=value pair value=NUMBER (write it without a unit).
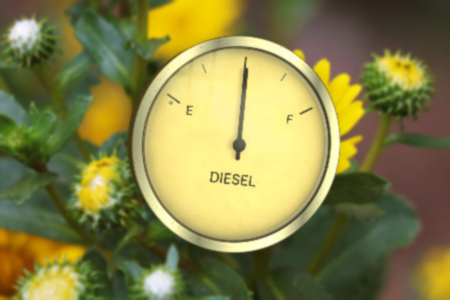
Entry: value=0.5
